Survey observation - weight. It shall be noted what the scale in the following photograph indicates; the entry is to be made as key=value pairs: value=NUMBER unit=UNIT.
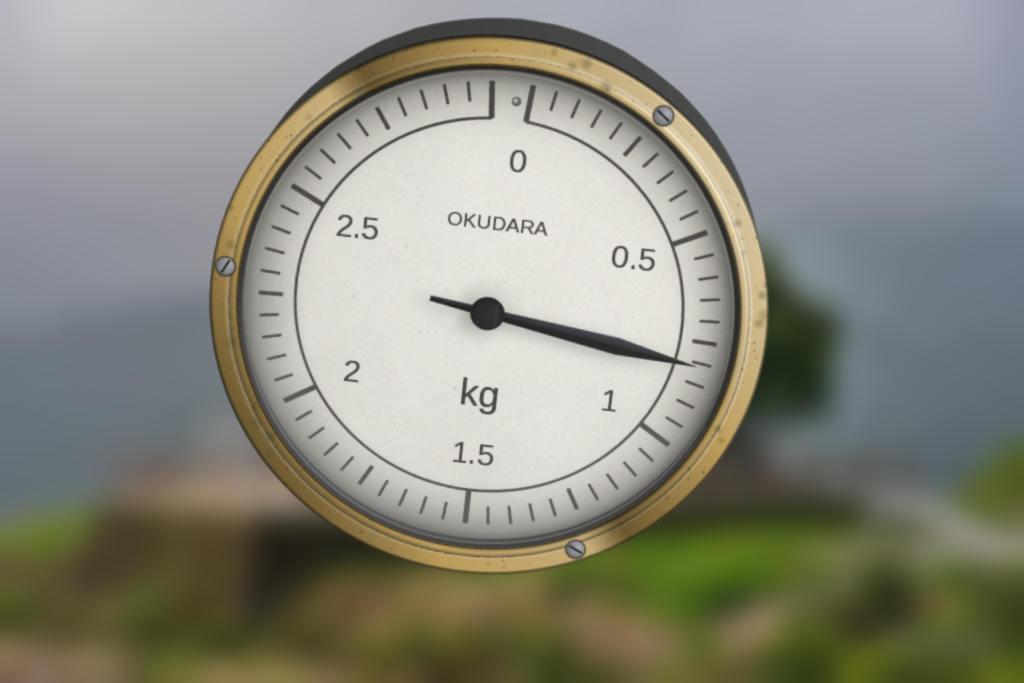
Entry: value=0.8 unit=kg
